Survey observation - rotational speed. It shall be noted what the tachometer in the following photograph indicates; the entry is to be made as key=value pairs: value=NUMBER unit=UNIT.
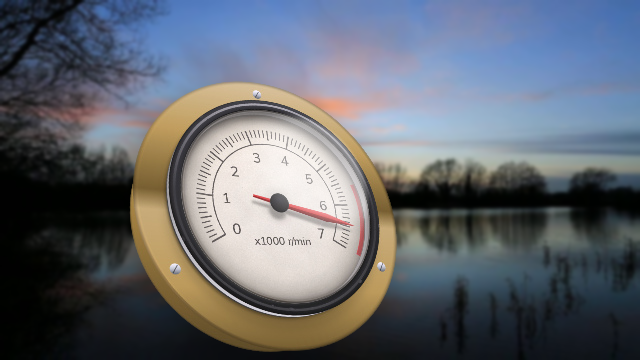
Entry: value=6500 unit=rpm
